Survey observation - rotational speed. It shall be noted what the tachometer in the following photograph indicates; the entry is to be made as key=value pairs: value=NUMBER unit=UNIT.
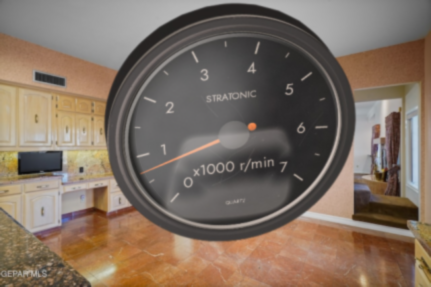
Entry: value=750 unit=rpm
